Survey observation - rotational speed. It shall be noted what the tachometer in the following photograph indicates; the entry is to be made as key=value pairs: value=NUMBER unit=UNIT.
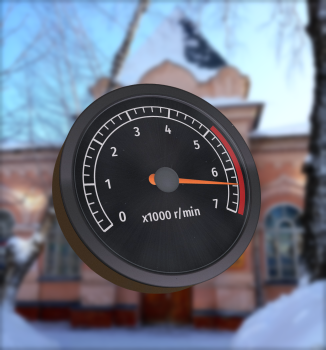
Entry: value=6400 unit=rpm
